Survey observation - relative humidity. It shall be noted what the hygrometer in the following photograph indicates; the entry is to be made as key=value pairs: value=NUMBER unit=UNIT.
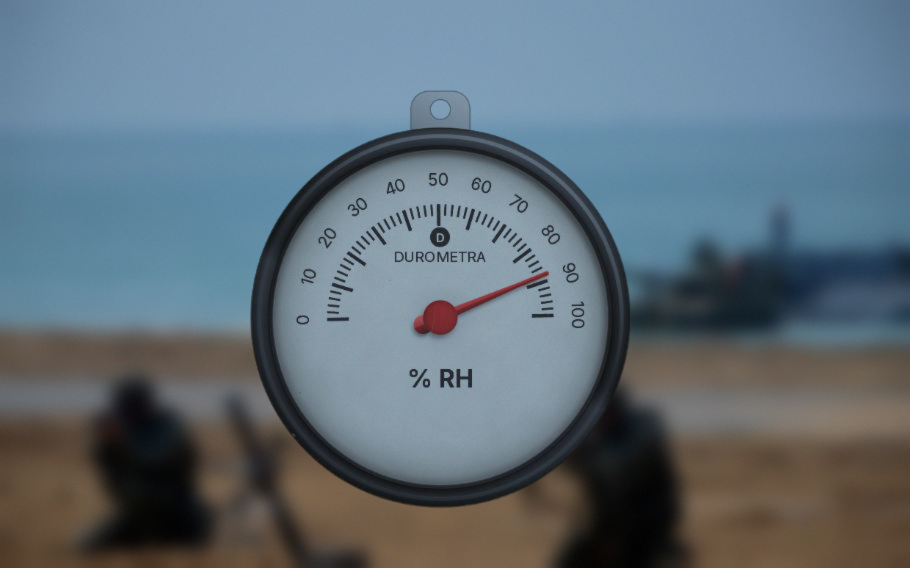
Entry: value=88 unit=%
